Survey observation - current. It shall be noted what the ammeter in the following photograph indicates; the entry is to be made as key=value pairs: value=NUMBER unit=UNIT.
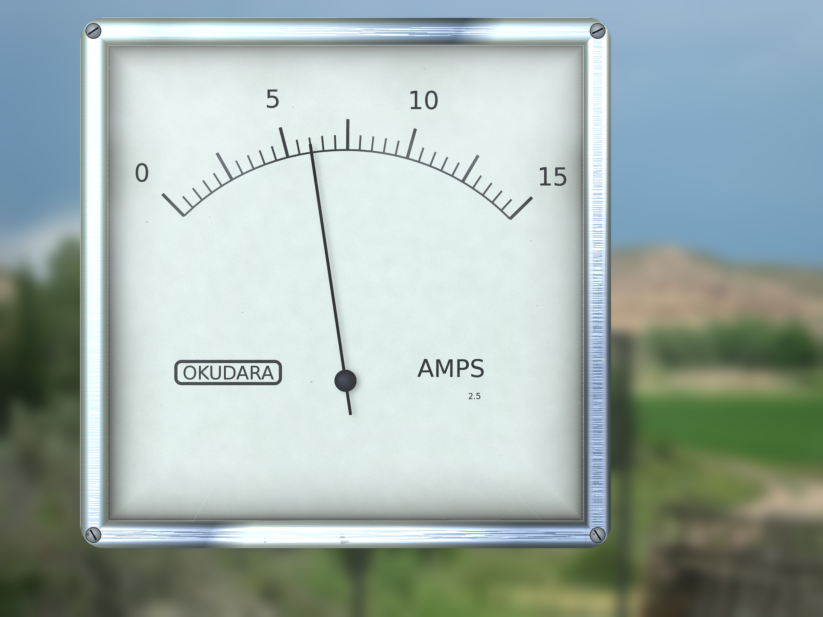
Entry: value=6 unit=A
